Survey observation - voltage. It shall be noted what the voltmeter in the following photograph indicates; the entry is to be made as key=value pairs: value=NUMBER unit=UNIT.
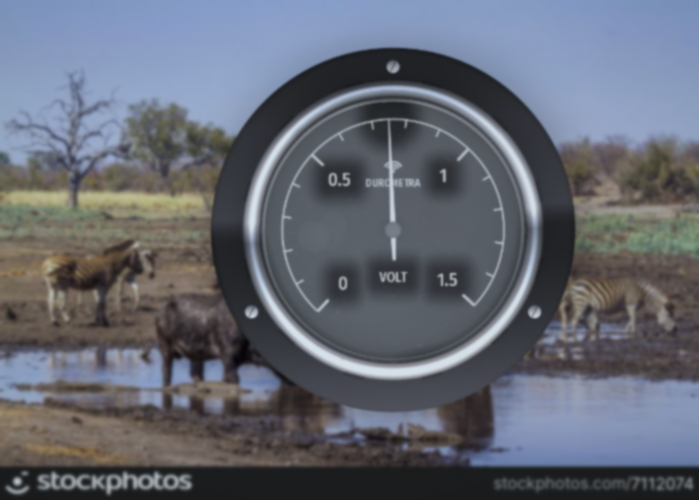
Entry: value=0.75 unit=V
